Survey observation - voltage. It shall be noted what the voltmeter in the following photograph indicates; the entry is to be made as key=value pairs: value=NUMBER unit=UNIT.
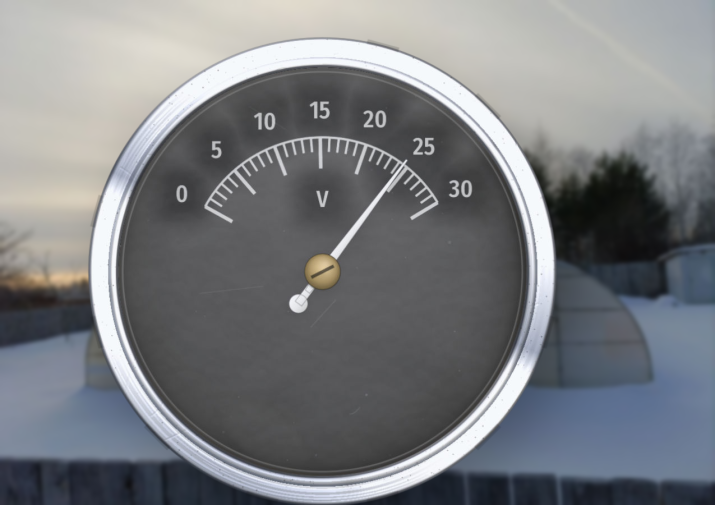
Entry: value=24.5 unit=V
